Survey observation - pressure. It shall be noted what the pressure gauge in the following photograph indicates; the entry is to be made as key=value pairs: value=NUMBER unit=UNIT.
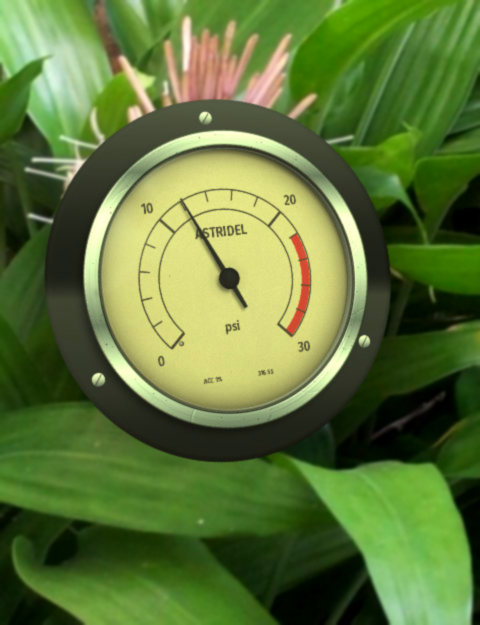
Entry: value=12 unit=psi
